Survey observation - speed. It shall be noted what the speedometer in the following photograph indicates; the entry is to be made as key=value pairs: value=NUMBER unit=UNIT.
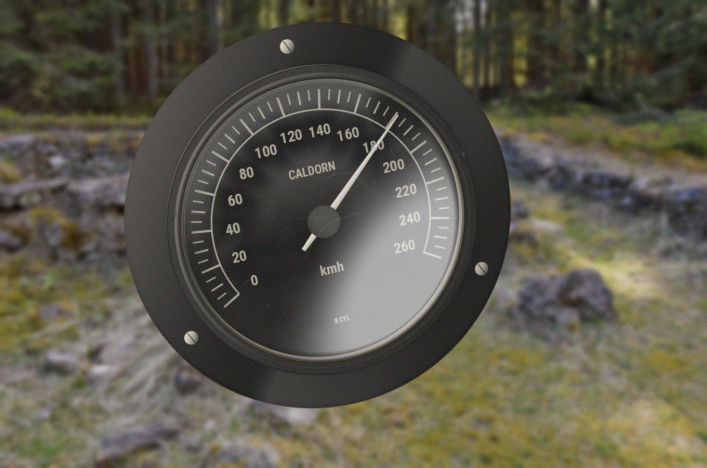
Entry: value=180 unit=km/h
